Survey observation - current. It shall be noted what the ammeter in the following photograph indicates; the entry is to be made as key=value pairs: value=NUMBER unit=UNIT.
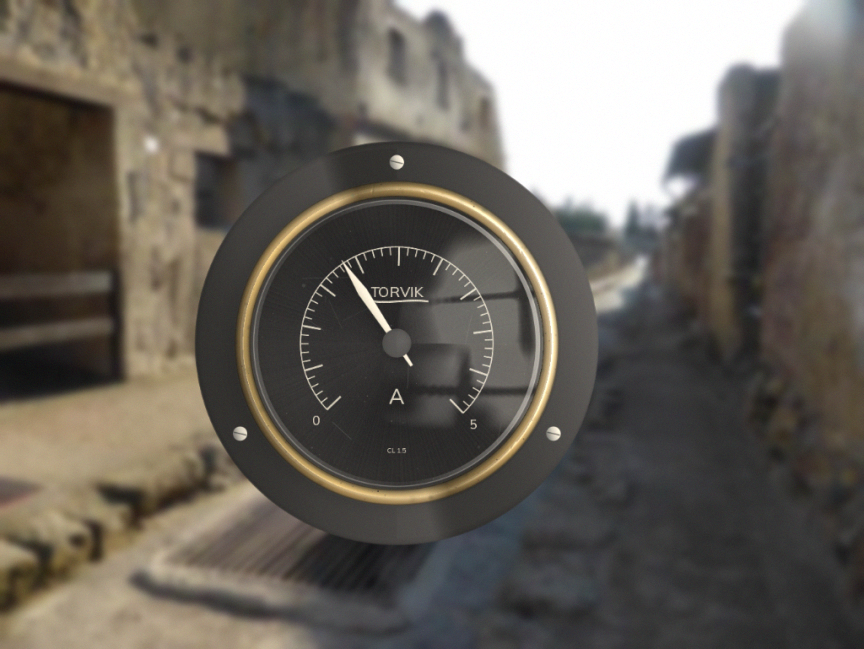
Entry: value=1.85 unit=A
